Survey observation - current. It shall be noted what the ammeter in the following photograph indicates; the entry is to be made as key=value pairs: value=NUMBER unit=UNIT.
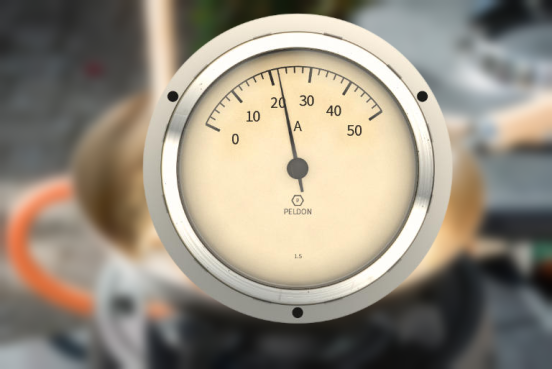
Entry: value=22 unit=A
